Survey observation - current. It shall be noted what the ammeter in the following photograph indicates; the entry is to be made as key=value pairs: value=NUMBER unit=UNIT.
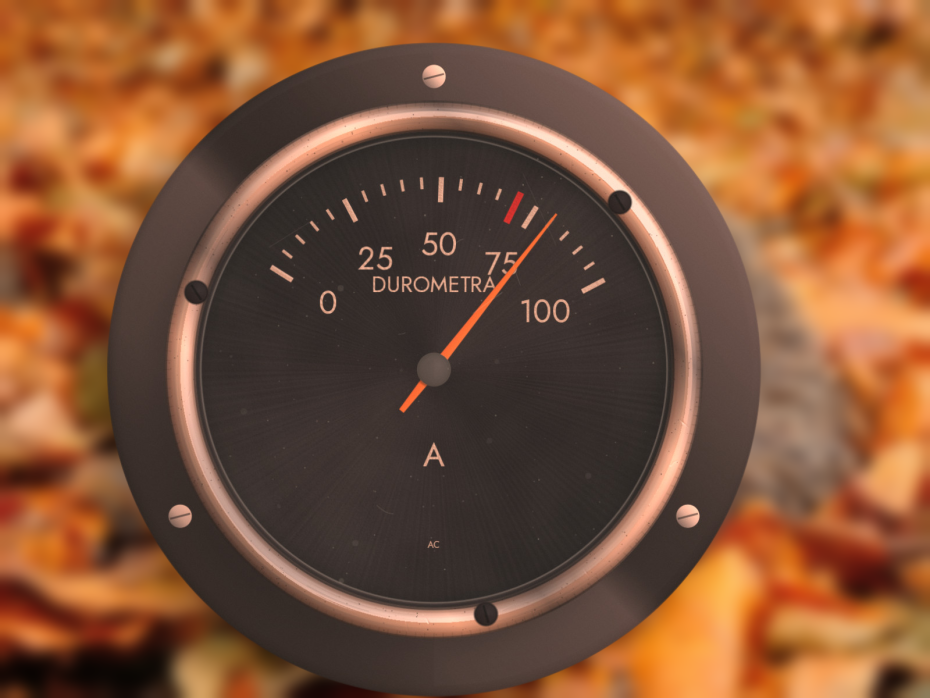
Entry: value=80 unit=A
